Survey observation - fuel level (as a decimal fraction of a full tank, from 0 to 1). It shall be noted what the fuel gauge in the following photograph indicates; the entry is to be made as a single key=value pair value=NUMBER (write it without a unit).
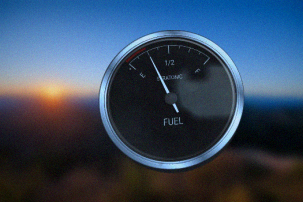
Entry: value=0.25
